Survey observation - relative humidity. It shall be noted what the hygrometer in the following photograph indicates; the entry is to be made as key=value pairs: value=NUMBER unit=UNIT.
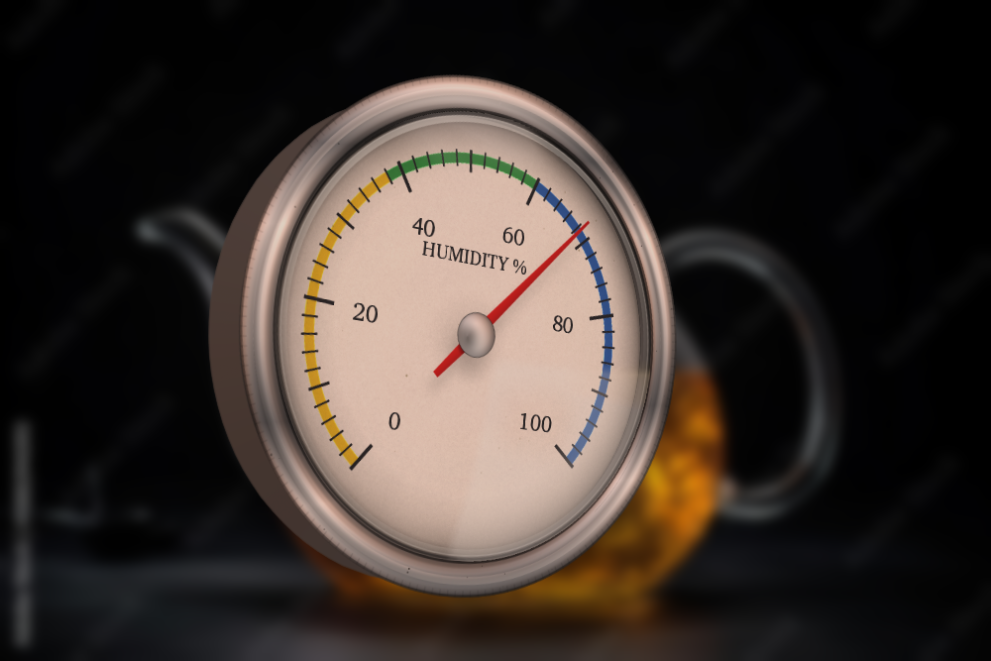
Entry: value=68 unit=%
